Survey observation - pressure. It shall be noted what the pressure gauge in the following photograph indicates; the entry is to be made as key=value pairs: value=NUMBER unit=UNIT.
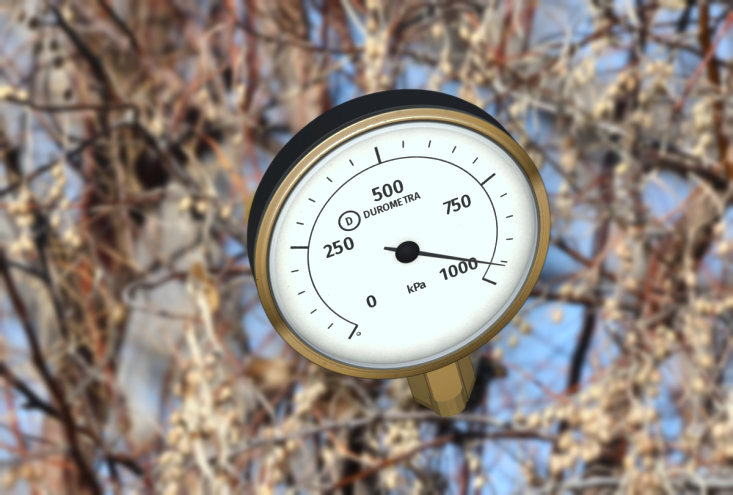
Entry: value=950 unit=kPa
